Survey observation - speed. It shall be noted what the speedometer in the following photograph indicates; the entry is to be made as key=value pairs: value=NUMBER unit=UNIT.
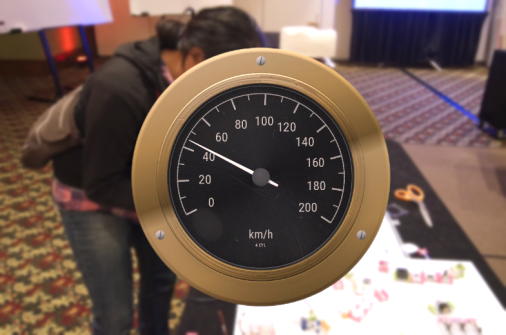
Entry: value=45 unit=km/h
